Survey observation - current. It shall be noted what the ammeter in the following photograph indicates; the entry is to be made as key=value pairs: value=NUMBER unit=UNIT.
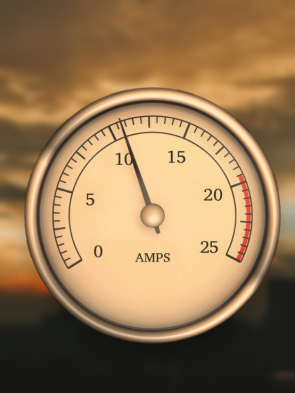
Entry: value=10.75 unit=A
